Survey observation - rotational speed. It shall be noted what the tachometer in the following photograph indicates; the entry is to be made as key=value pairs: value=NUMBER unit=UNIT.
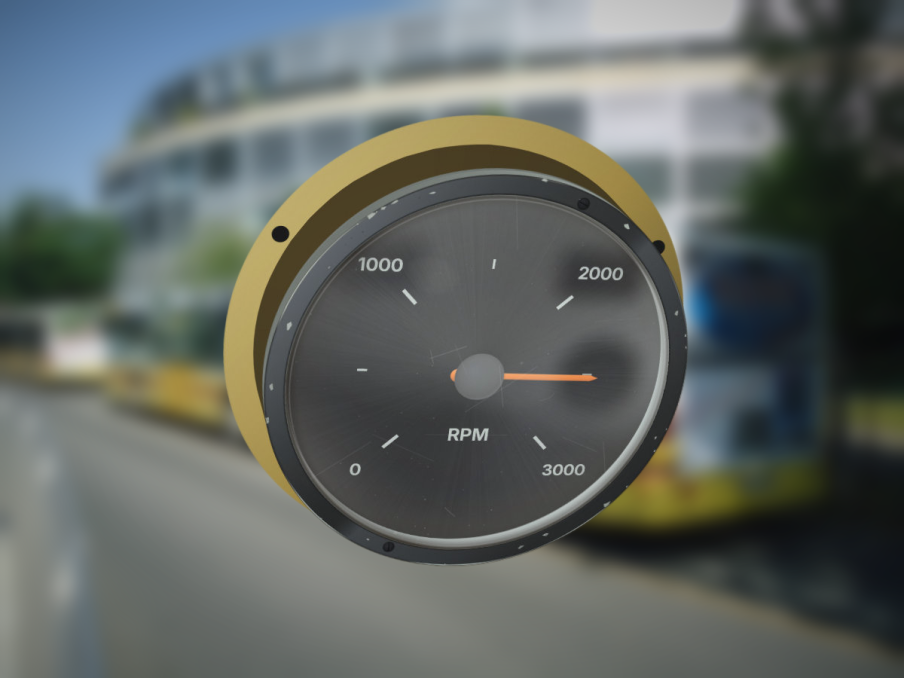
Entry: value=2500 unit=rpm
